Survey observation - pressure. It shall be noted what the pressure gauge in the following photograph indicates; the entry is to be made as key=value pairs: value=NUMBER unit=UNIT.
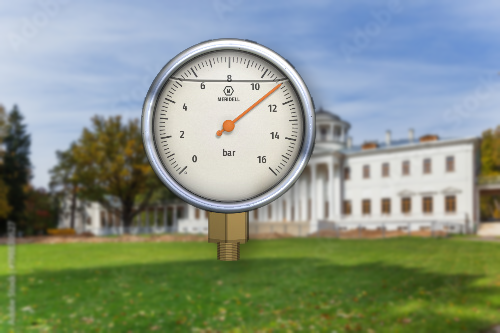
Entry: value=11 unit=bar
